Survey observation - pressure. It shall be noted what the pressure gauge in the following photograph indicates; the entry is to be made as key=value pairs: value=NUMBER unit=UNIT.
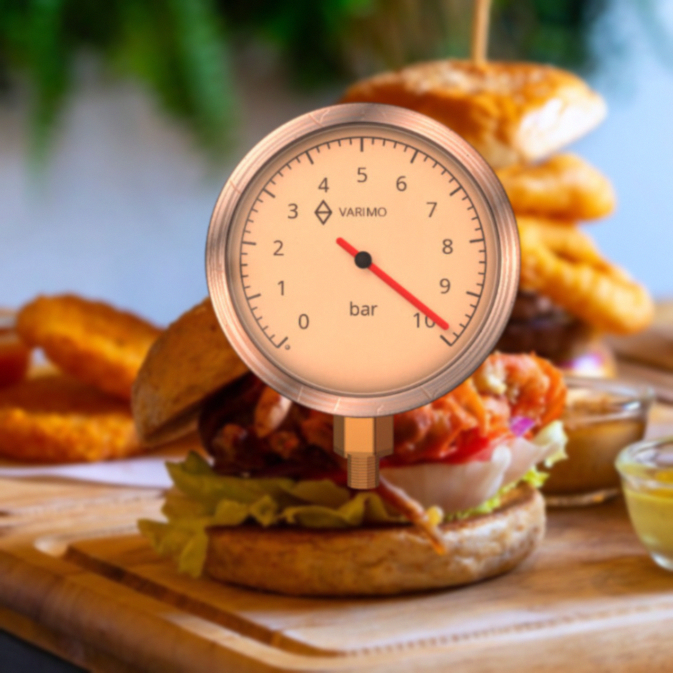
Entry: value=9.8 unit=bar
